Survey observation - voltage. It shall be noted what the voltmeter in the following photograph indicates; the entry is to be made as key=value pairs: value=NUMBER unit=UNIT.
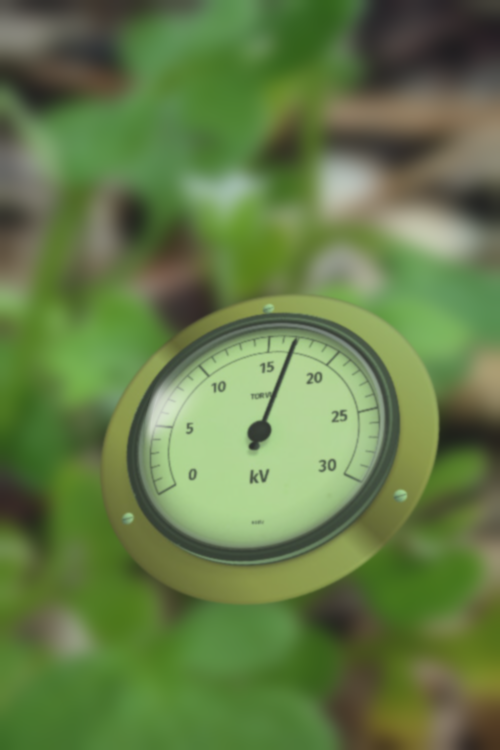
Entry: value=17 unit=kV
